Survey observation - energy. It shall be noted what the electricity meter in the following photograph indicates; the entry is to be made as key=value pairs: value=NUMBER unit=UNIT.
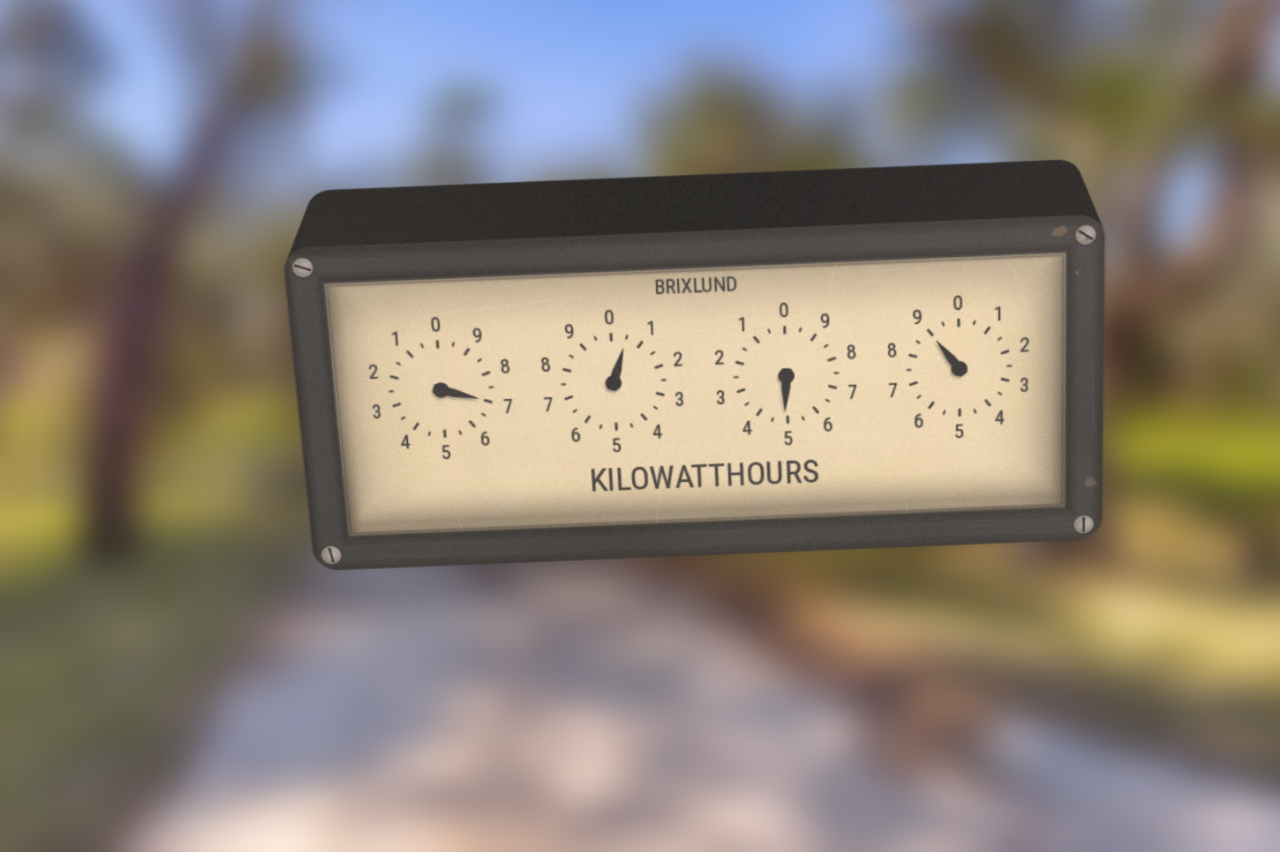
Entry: value=7049 unit=kWh
